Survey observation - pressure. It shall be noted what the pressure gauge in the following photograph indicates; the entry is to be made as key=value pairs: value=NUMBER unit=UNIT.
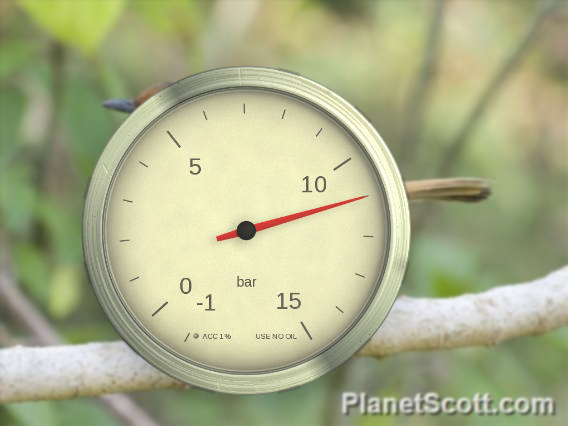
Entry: value=11 unit=bar
